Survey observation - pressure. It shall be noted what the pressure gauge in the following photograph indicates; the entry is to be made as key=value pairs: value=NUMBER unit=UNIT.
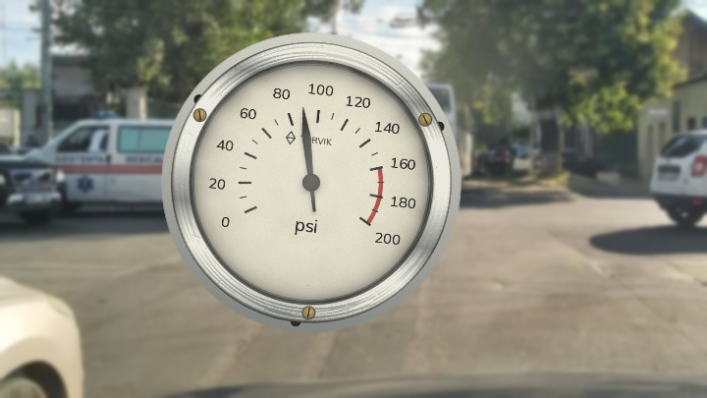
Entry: value=90 unit=psi
